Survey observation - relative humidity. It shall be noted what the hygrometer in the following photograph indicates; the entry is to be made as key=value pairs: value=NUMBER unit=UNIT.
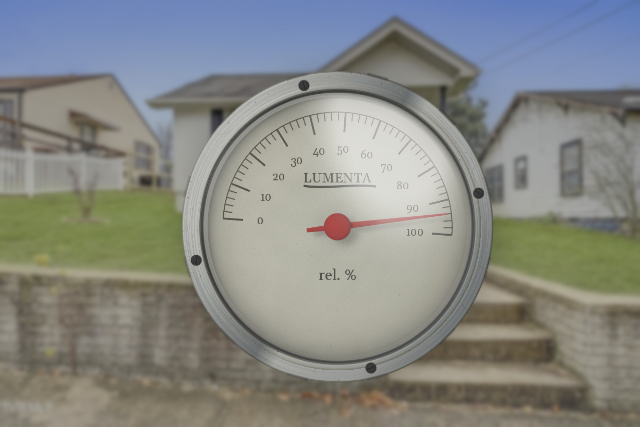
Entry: value=94 unit=%
